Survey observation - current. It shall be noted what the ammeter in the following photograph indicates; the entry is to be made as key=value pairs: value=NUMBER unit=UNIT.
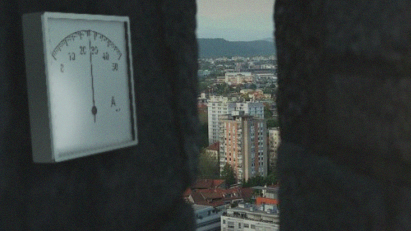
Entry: value=25 unit=A
